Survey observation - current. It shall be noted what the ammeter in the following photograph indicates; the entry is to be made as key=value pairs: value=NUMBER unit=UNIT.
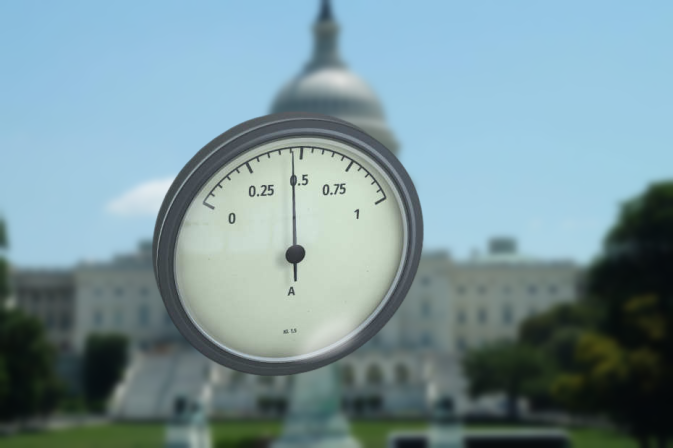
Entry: value=0.45 unit=A
